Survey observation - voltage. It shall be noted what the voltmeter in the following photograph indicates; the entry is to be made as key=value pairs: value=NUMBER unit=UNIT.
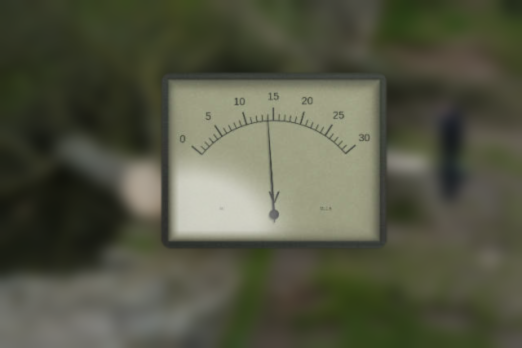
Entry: value=14 unit=V
